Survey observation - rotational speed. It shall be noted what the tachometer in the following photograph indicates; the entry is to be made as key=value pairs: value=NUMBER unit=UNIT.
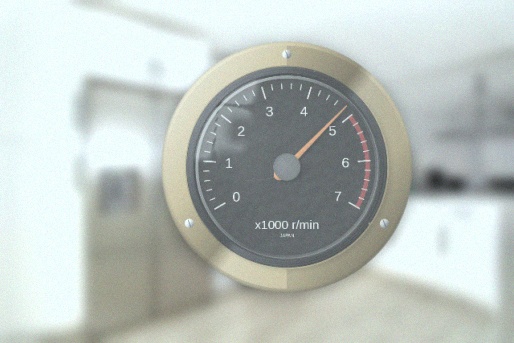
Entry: value=4800 unit=rpm
